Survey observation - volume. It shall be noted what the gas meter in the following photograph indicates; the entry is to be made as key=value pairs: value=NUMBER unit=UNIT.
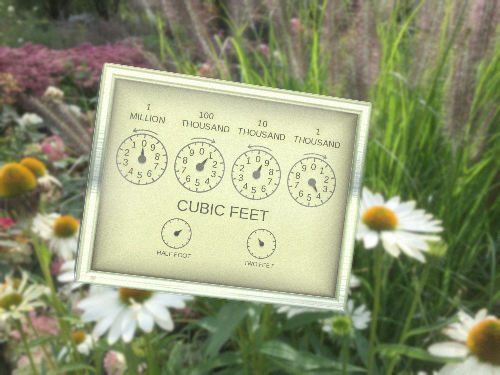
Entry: value=9400 unit=ft³
